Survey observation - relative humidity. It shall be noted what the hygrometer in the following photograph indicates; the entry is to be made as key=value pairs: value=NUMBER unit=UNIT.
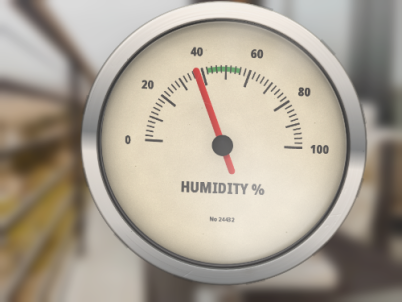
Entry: value=38 unit=%
